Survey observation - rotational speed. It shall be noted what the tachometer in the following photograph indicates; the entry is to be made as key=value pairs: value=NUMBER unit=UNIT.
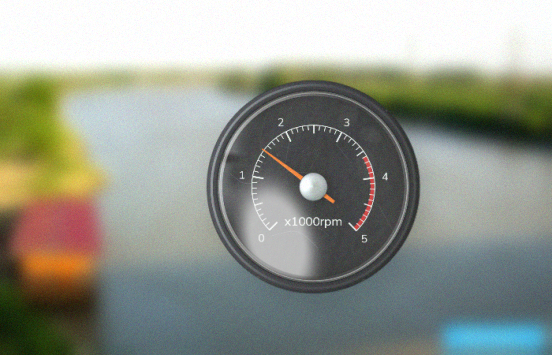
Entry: value=1500 unit=rpm
